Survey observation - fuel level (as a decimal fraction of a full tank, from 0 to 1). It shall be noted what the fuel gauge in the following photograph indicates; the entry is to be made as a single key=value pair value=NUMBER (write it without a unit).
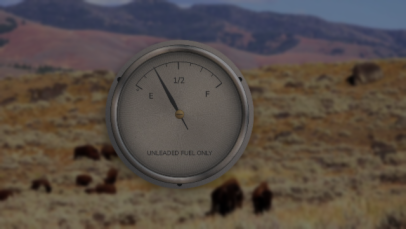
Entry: value=0.25
